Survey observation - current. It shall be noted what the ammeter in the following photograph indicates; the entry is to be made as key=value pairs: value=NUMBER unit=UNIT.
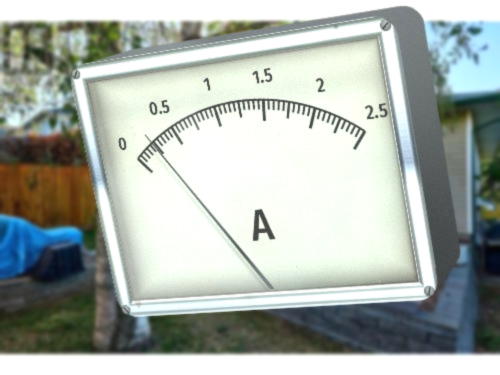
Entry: value=0.25 unit=A
